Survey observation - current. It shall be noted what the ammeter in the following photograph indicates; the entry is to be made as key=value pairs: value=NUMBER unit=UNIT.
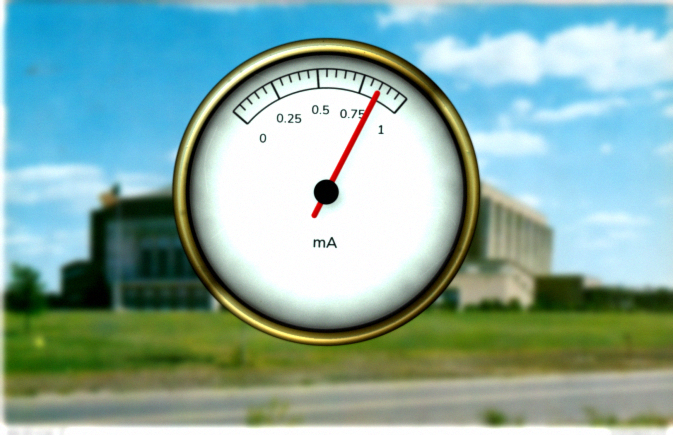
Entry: value=0.85 unit=mA
